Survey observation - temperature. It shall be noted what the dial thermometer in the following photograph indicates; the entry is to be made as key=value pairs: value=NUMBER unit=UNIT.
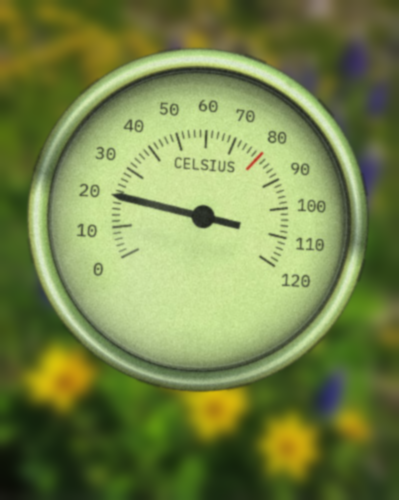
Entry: value=20 unit=°C
